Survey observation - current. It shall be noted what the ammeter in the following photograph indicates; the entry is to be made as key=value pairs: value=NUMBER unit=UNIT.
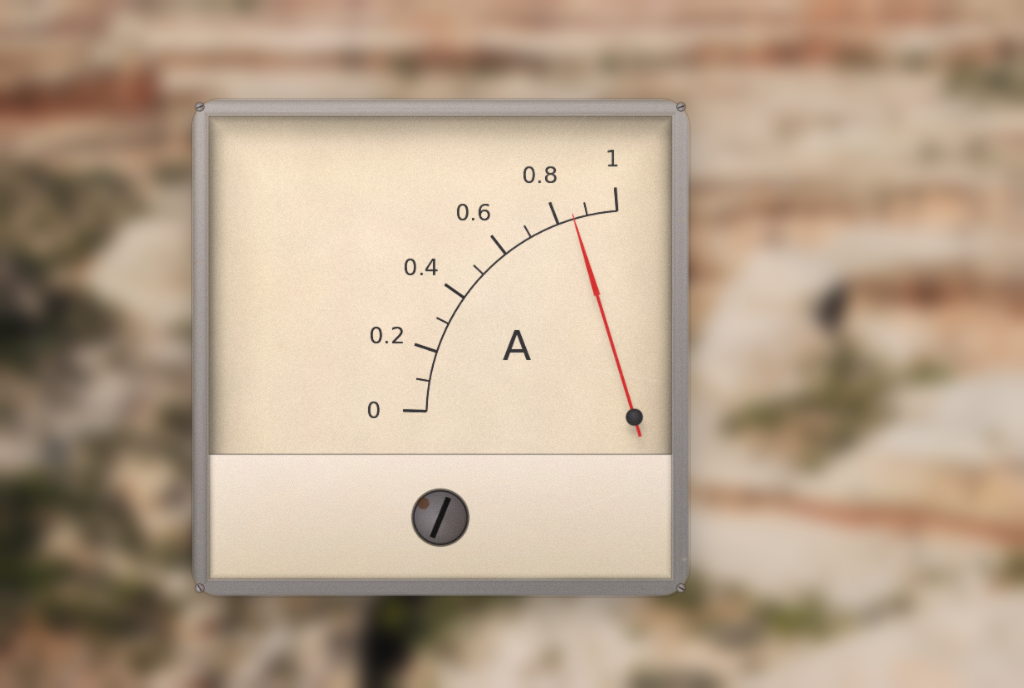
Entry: value=0.85 unit=A
